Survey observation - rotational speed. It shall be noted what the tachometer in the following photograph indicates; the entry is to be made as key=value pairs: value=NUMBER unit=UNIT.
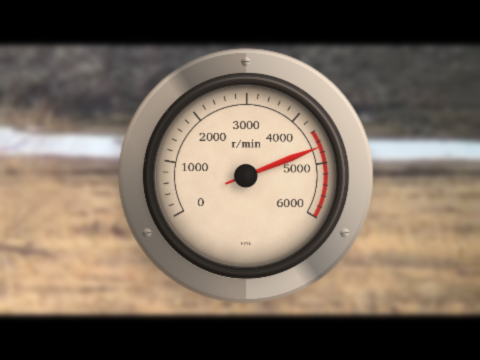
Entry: value=4700 unit=rpm
